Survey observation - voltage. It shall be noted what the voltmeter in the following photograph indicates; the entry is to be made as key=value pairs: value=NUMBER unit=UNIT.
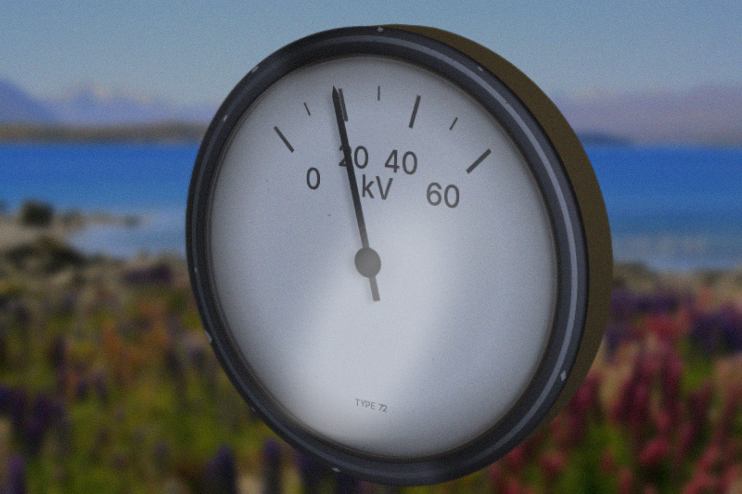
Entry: value=20 unit=kV
